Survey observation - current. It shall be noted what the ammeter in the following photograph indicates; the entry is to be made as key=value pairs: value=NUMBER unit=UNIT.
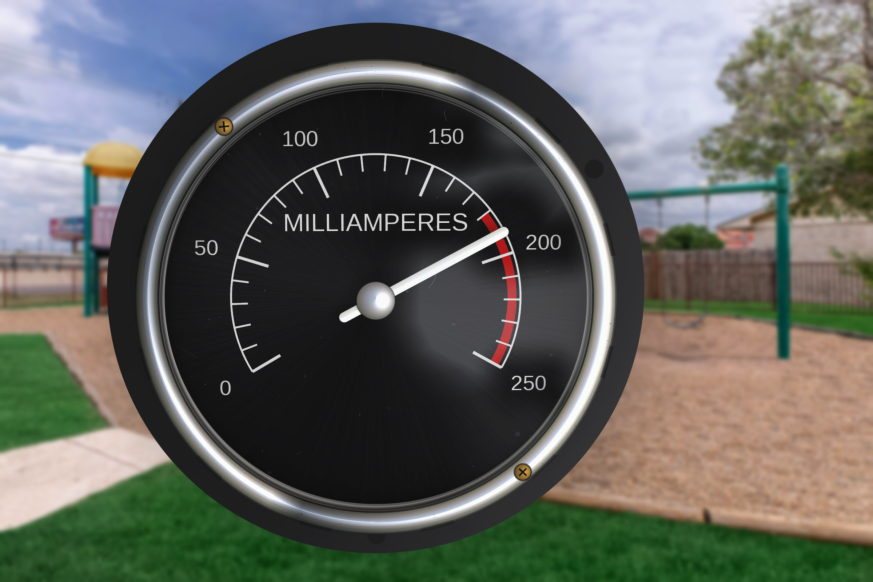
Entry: value=190 unit=mA
